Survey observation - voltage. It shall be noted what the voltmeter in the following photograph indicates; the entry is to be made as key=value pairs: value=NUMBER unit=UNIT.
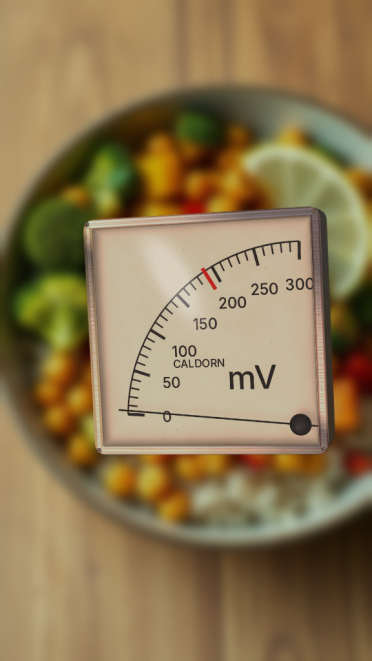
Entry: value=5 unit=mV
